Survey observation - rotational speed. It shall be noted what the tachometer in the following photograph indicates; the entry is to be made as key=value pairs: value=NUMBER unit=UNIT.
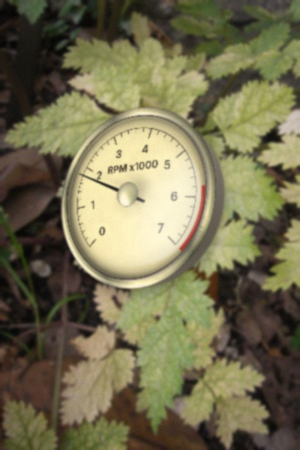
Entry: value=1800 unit=rpm
